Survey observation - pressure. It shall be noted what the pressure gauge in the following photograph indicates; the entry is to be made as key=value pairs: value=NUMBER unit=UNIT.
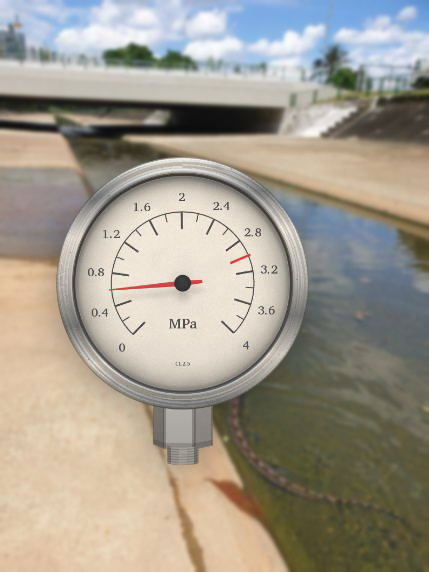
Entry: value=0.6 unit=MPa
